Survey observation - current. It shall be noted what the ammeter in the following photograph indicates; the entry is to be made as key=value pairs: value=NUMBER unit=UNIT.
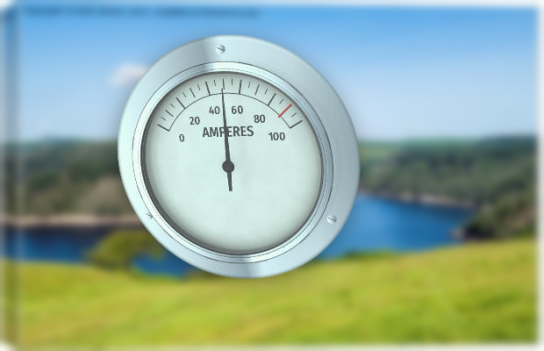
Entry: value=50 unit=A
